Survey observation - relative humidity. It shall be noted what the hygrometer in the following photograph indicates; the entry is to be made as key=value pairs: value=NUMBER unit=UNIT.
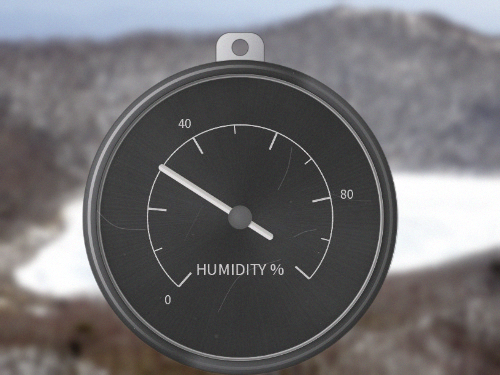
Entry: value=30 unit=%
